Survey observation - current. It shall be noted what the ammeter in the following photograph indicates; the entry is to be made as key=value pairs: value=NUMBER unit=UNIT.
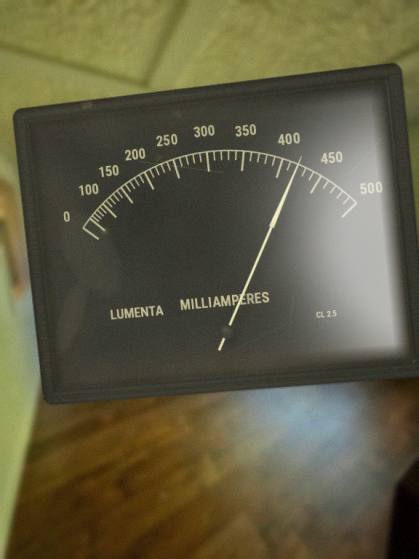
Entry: value=420 unit=mA
